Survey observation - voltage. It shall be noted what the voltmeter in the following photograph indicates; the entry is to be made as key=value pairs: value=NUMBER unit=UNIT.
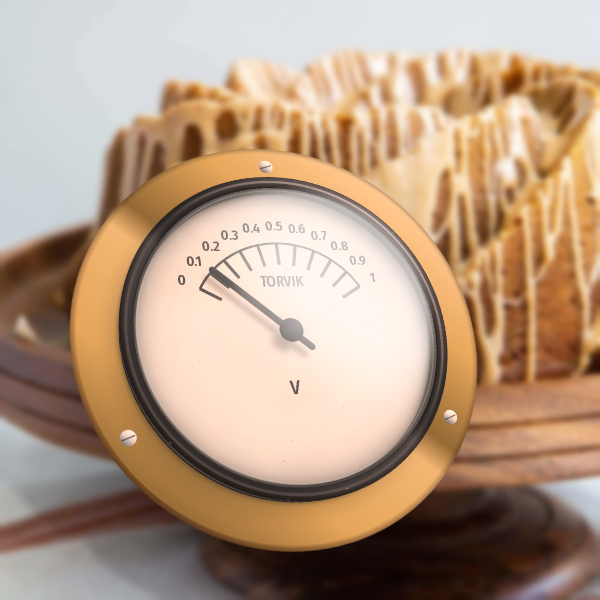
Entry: value=0.1 unit=V
